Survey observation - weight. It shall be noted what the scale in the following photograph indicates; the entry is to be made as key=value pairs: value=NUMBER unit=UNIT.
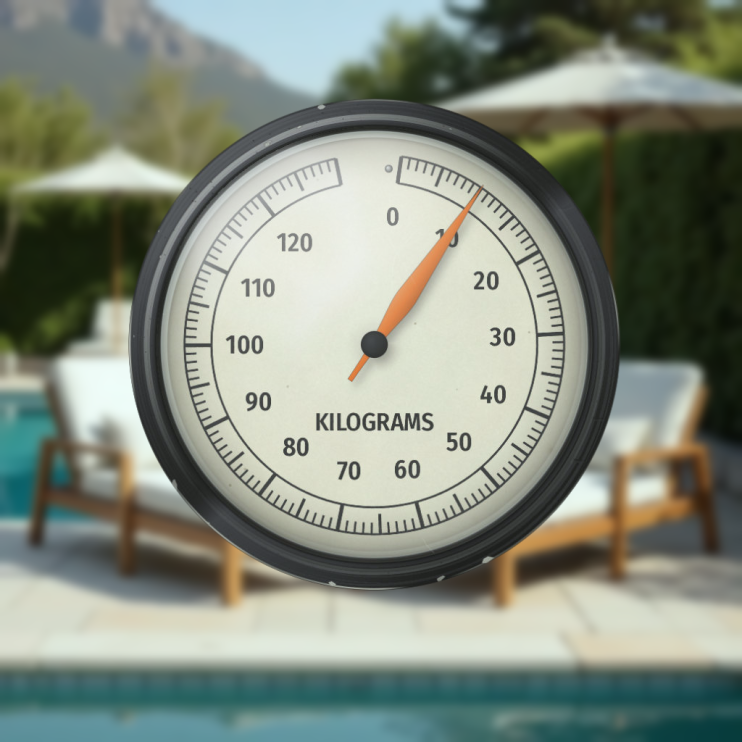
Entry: value=10 unit=kg
